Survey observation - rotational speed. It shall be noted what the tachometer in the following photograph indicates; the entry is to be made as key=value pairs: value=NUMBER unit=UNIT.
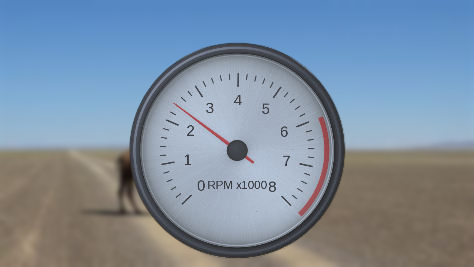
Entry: value=2400 unit=rpm
